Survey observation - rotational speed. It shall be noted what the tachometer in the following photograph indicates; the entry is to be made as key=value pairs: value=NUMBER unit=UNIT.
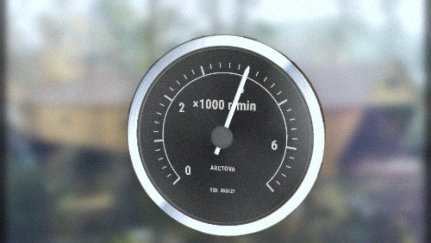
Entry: value=4000 unit=rpm
